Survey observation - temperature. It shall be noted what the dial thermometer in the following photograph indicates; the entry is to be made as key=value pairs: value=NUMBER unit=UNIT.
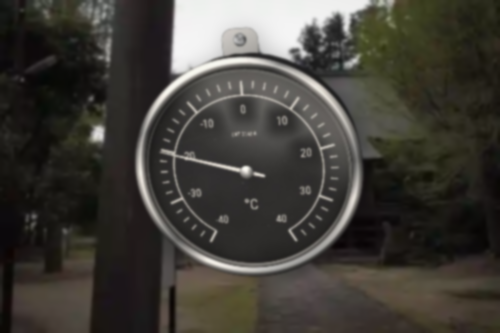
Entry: value=-20 unit=°C
